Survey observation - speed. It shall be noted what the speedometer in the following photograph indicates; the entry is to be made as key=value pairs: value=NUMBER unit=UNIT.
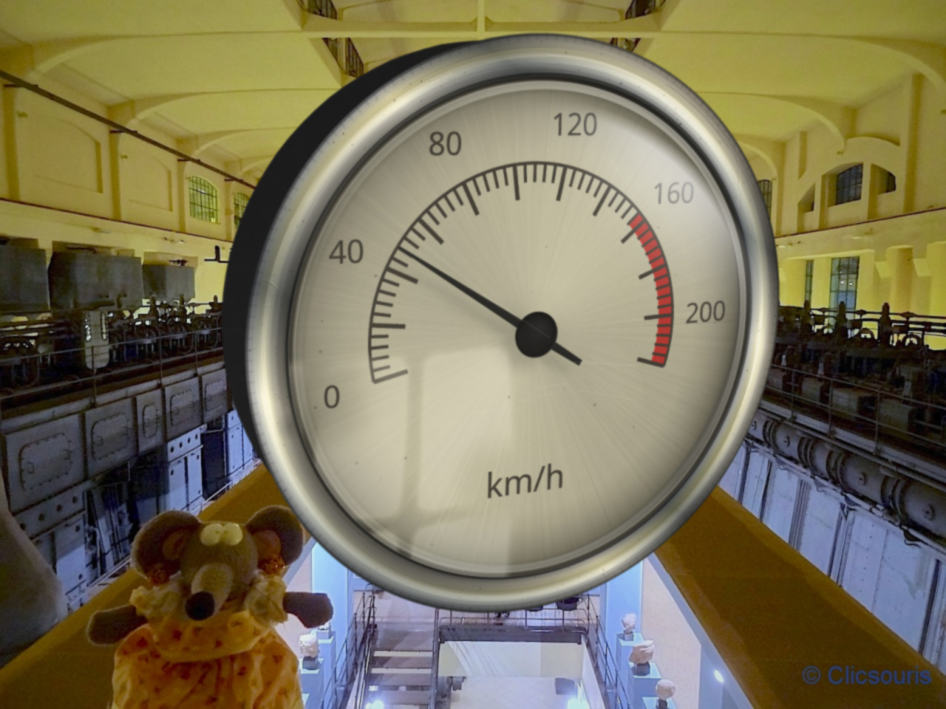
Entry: value=48 unit=km/h
